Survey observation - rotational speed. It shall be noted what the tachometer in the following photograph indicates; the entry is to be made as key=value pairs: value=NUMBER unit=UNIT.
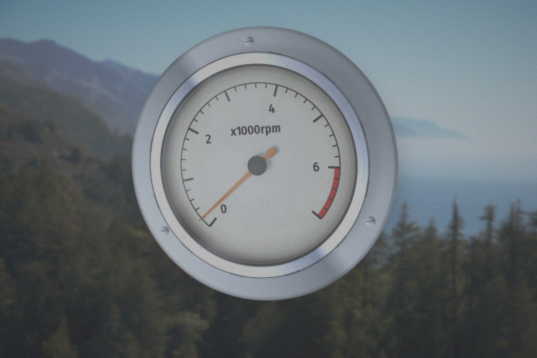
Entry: value=200 unit=rpm
